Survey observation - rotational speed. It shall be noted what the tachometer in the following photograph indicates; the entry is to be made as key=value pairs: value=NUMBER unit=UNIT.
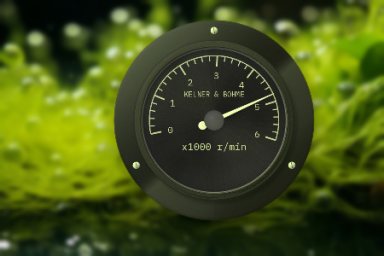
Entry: value=4800 unit=rpm
